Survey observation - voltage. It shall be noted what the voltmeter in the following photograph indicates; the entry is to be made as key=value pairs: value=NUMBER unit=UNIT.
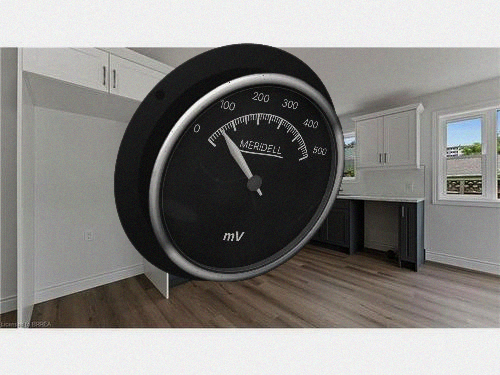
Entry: value=50 unit=mV
